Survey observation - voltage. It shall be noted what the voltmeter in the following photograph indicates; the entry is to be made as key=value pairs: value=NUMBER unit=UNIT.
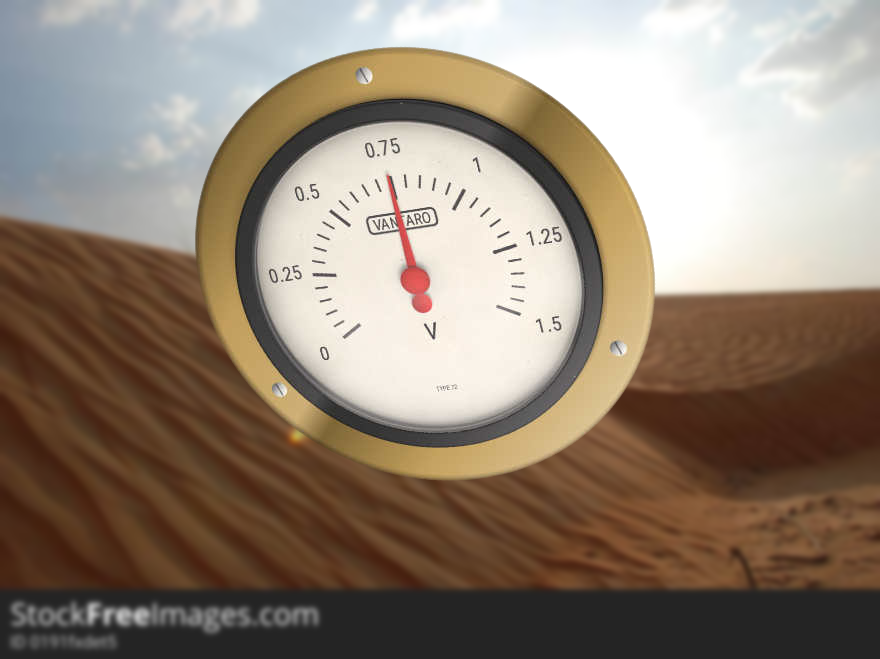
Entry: value=0.75 unit=V
